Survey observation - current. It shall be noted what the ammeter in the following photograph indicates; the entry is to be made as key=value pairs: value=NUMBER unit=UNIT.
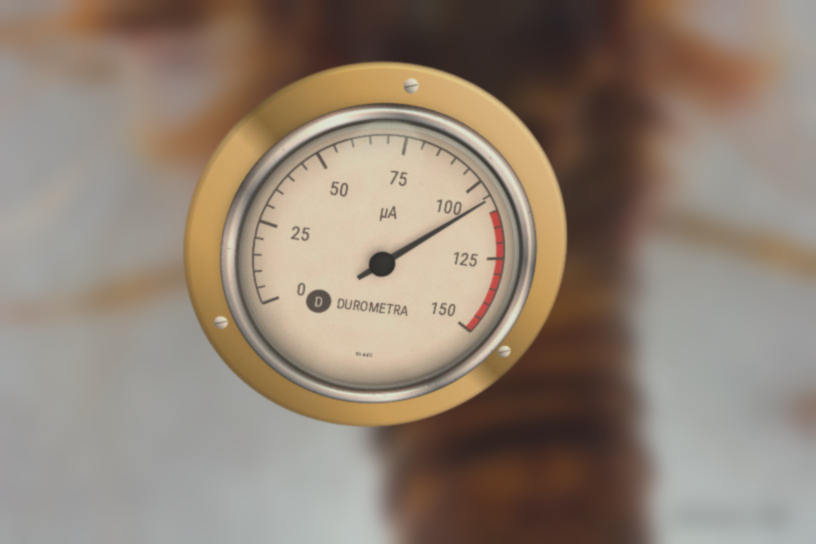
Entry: value=105 unit=µA
